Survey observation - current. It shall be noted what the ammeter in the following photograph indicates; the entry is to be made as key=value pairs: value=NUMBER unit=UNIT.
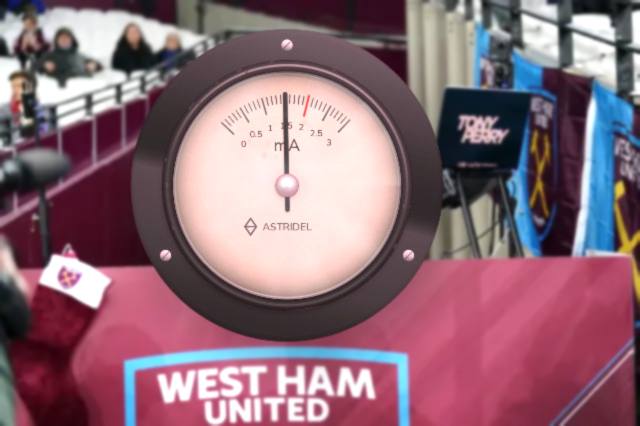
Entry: value=1.5 unit=mA
